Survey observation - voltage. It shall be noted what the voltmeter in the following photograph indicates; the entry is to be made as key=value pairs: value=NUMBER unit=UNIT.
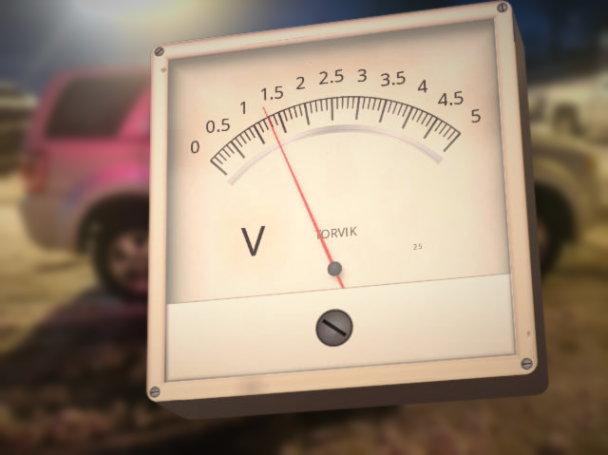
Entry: value=1.3 unit=V
